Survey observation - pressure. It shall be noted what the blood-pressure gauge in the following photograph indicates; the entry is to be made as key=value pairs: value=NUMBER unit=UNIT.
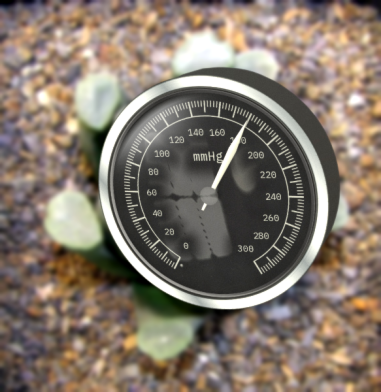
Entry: value=180 unit=mmHg
